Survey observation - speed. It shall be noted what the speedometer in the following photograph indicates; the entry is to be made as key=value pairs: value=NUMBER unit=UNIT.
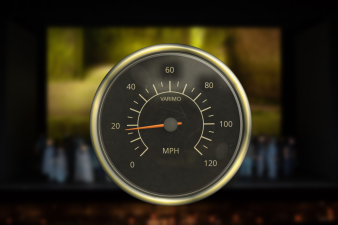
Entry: value=17.5 unit=mph
